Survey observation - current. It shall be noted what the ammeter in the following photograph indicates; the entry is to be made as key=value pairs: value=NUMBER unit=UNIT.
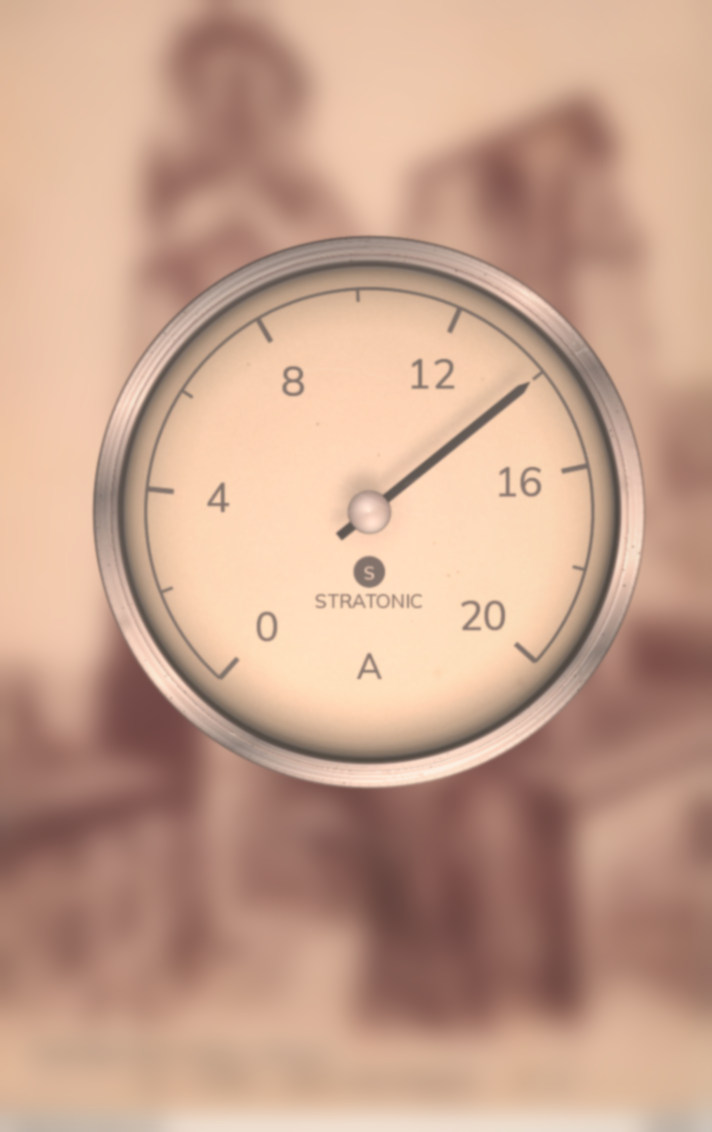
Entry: value=14 unit=A
